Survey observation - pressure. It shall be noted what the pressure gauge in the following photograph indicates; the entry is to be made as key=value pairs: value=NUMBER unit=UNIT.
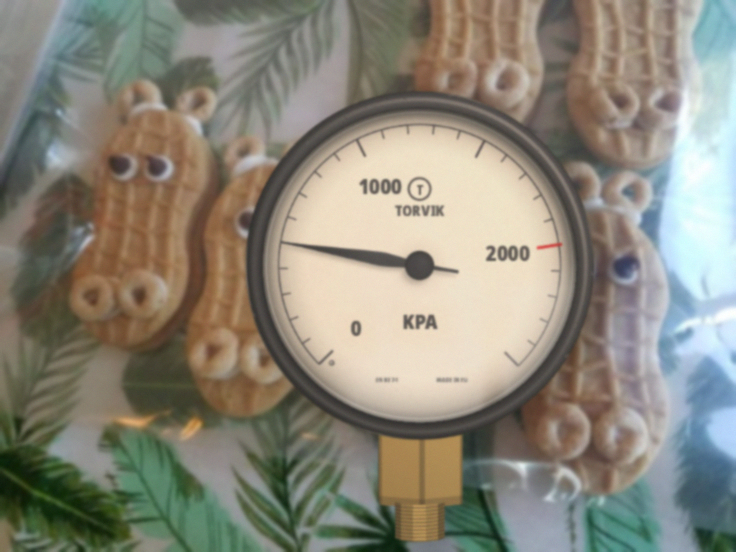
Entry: value=500 unit=kPa
